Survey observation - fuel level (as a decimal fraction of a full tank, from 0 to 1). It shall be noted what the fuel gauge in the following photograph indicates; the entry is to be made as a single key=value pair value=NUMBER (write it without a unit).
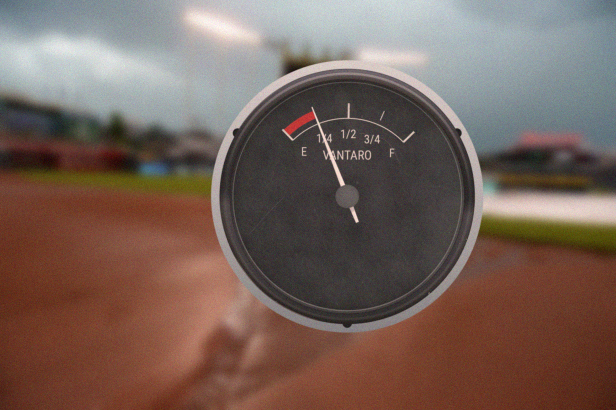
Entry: value=0.25
